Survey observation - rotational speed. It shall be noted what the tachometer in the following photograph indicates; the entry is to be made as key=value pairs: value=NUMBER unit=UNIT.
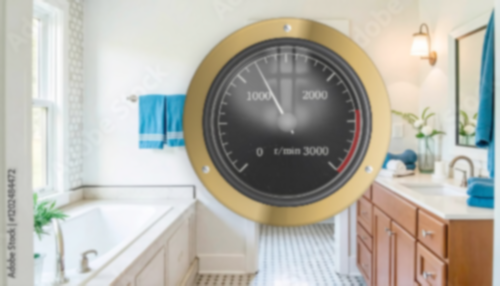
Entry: value=1200 unit=rpm
